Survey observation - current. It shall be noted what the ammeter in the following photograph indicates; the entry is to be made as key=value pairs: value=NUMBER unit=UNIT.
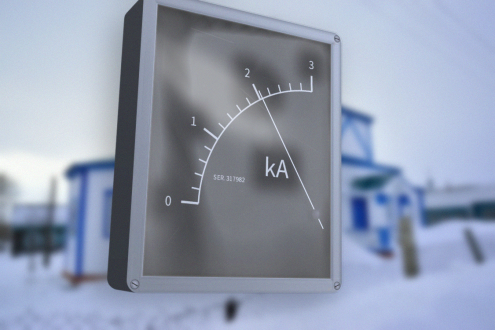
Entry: value=2 unit=kA
